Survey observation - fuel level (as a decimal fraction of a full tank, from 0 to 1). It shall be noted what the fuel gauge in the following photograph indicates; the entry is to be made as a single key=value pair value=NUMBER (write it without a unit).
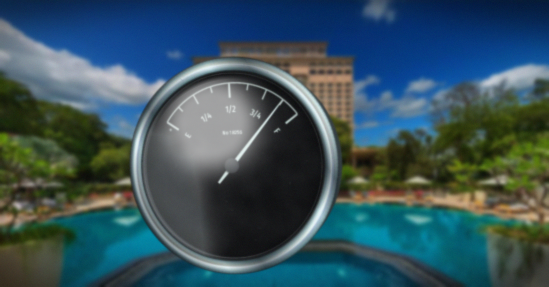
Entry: value=0.875
